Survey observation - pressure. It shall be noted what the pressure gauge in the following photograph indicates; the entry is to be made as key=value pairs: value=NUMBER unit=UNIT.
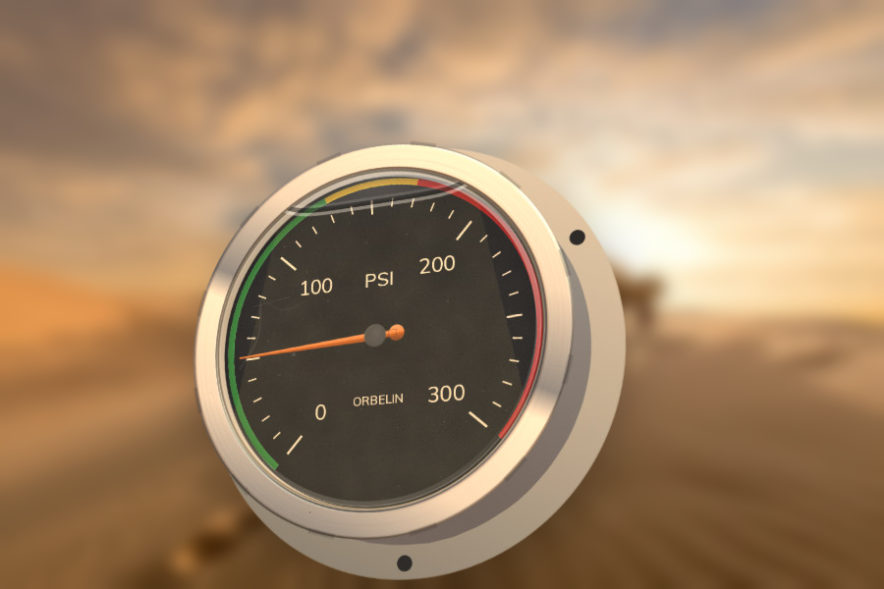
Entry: value=50 unit=psi
